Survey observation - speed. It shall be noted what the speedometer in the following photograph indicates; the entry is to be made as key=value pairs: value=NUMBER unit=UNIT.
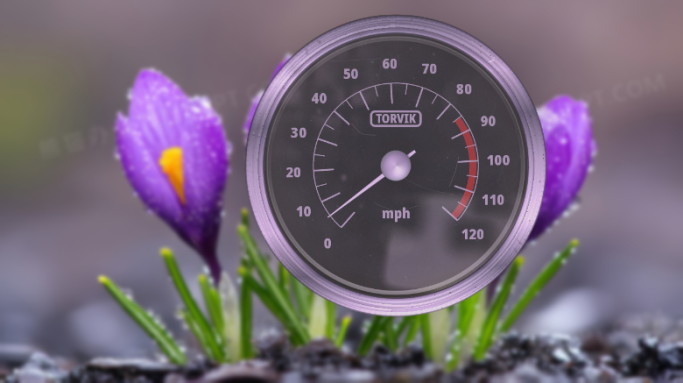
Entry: value=5 unit=mph
